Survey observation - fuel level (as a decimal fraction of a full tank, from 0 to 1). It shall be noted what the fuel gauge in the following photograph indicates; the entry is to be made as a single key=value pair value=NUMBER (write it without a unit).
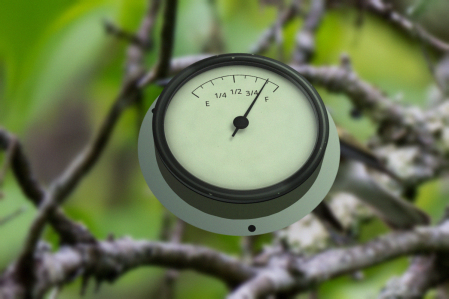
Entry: value=0.875
